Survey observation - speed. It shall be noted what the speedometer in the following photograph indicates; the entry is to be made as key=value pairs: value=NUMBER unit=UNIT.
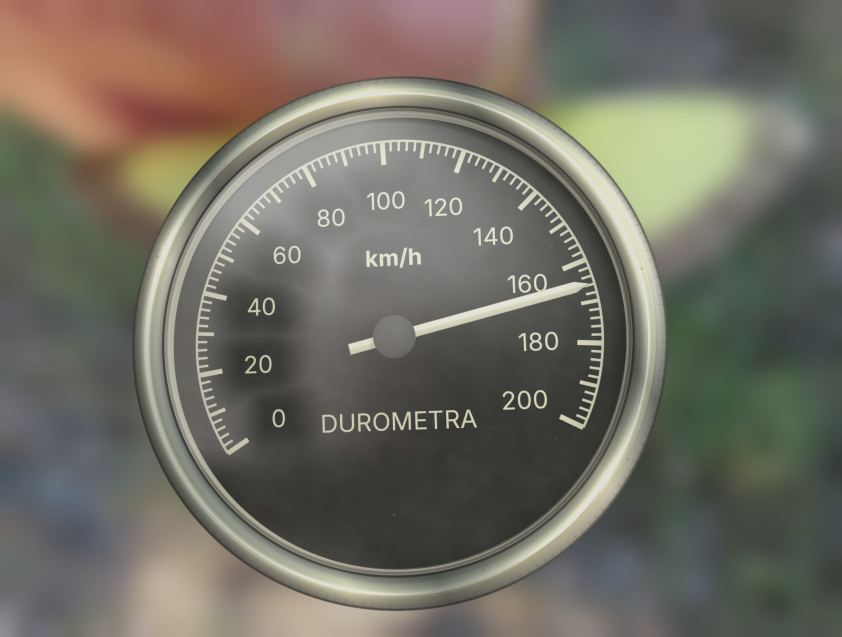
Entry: value=166 unit=km/h
